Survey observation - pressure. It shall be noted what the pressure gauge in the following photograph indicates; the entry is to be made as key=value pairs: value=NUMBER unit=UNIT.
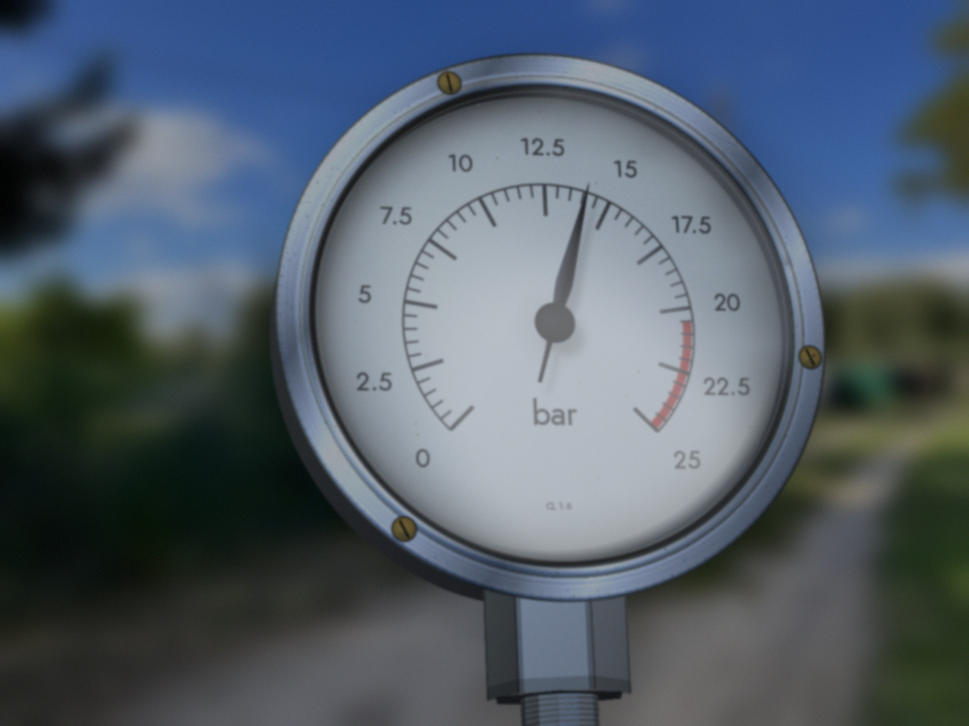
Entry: value=14 unit=bar
